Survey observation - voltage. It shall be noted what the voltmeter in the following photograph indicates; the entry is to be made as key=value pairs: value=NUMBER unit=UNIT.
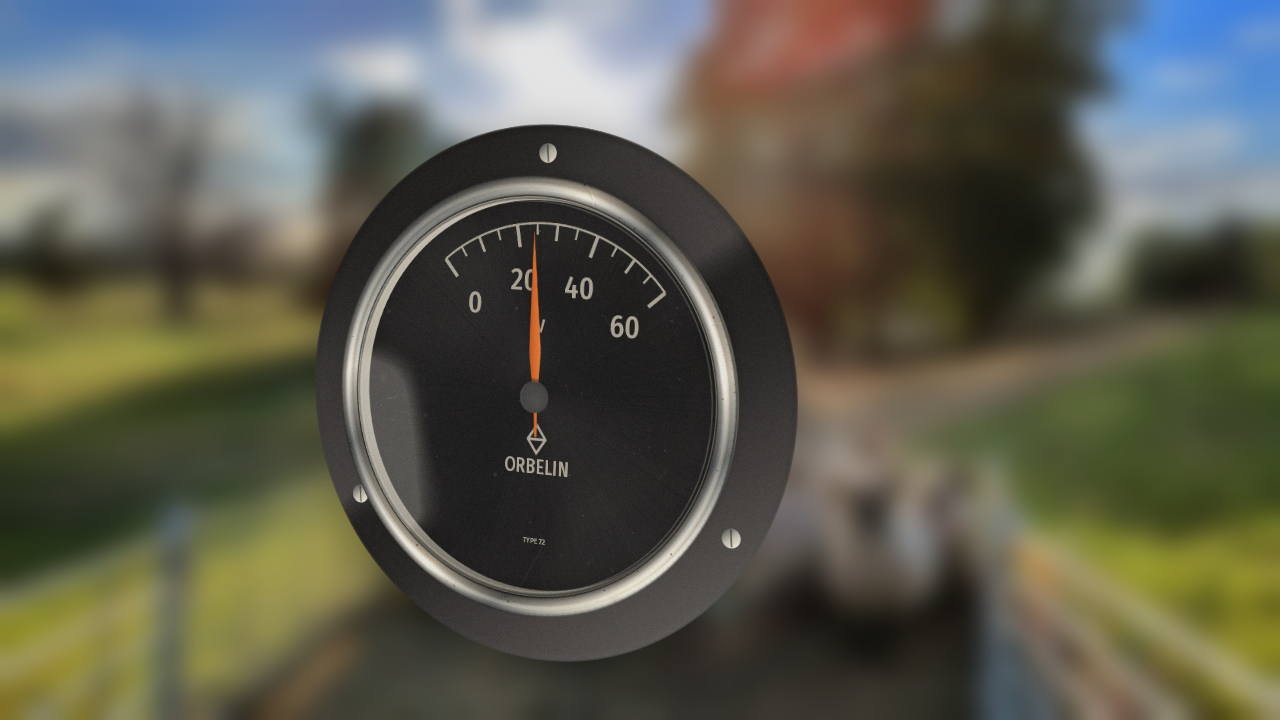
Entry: value=25 unit=V
